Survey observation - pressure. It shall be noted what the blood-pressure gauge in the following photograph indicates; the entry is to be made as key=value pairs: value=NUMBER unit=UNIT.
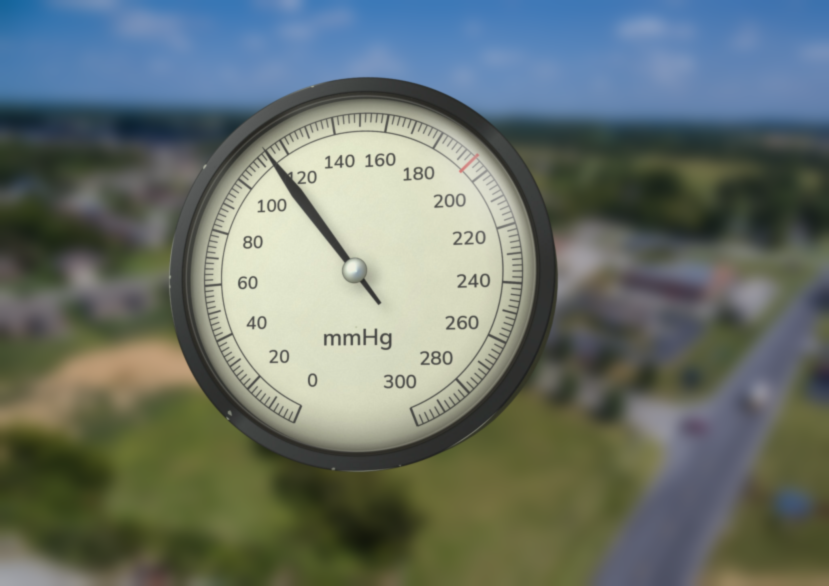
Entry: value=114 unit=mmHg
